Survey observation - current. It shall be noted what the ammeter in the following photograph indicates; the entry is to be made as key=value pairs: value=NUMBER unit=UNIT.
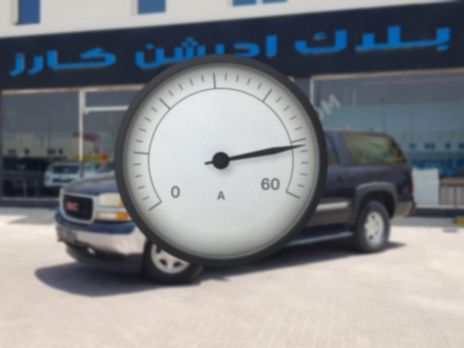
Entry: value=51 unit=A
